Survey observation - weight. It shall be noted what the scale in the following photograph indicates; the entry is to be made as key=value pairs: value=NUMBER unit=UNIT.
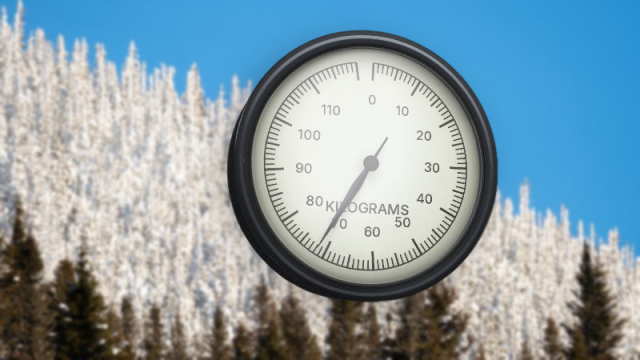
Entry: value=72 unit=kg
